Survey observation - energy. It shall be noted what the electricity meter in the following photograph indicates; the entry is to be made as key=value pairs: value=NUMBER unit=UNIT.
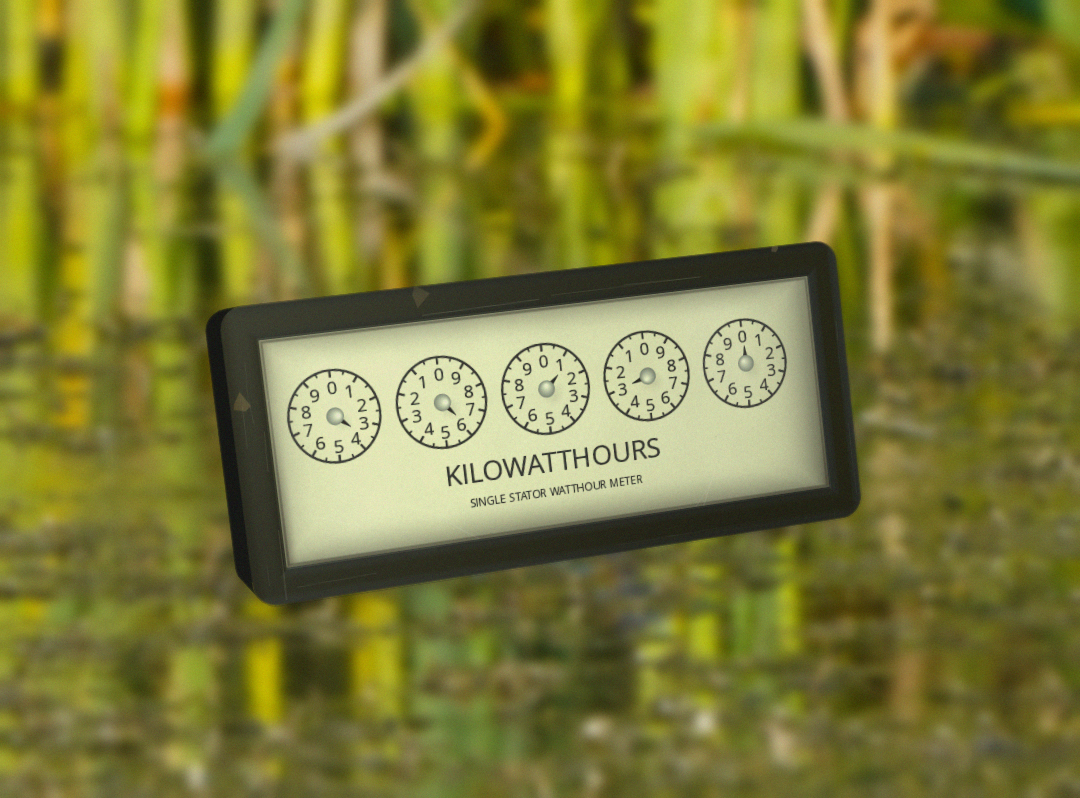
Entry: value=36130 unit=kWh
